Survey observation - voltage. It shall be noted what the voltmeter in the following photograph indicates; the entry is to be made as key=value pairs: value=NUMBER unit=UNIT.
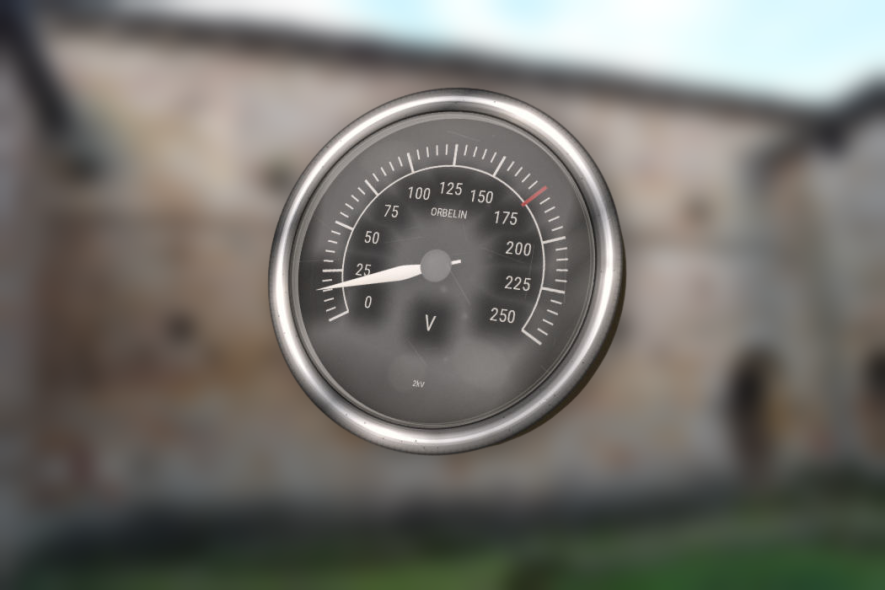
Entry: value=15 unit=V
